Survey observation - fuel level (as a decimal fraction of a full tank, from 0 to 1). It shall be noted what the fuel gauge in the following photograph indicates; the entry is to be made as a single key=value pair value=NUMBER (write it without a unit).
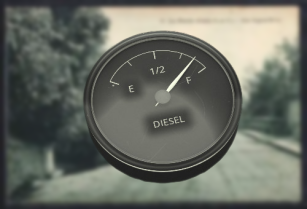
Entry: value=0.875
